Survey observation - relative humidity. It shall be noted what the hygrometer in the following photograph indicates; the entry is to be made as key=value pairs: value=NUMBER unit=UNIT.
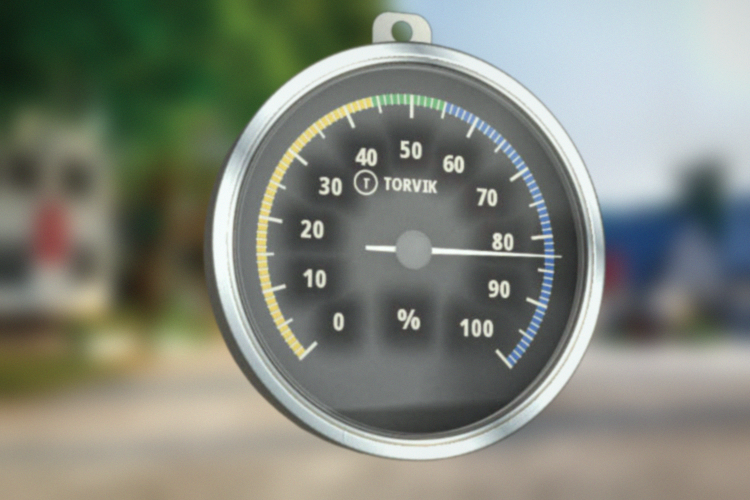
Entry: value=83 unit=%
